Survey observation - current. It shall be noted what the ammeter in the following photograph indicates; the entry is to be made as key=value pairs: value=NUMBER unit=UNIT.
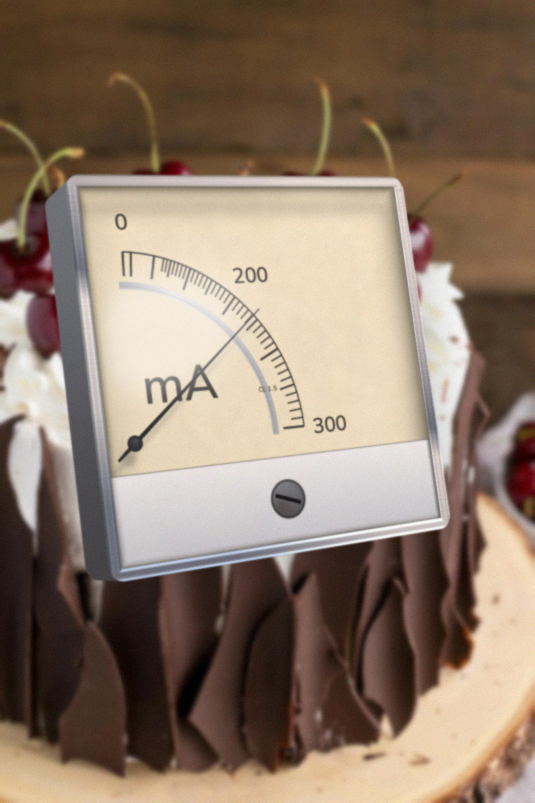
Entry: value=220 unit=mA
